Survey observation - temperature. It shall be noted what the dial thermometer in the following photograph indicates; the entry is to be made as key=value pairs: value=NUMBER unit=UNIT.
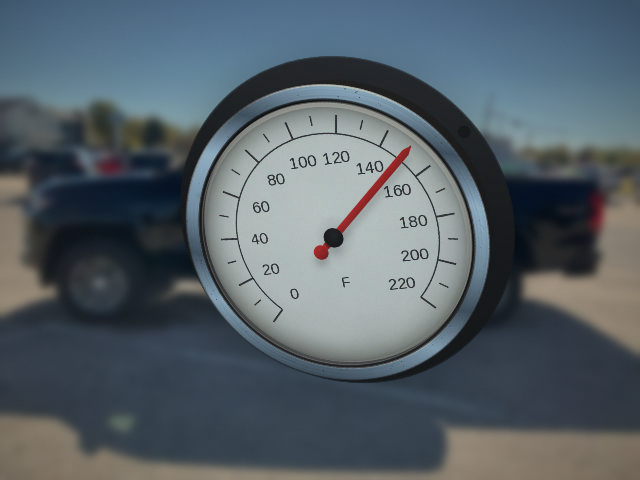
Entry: value=150 unit=°F
